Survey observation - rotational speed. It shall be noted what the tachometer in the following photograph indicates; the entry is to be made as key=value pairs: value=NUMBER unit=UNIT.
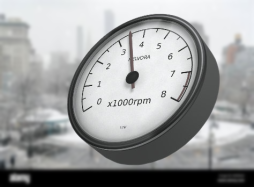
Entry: value=3500 unit=rpm
